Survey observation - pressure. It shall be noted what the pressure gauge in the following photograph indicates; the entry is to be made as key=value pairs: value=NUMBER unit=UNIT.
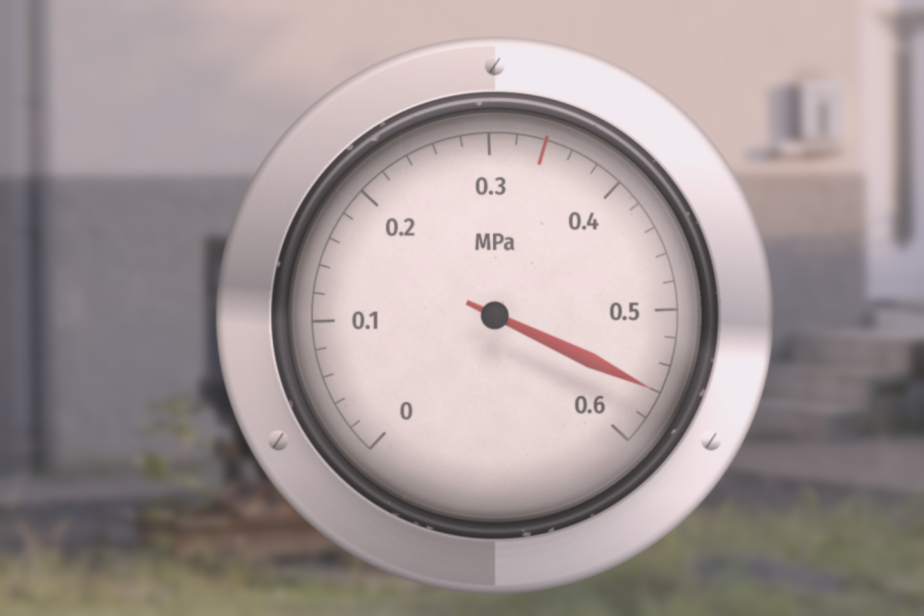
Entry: value=0.56 unit=MPa
